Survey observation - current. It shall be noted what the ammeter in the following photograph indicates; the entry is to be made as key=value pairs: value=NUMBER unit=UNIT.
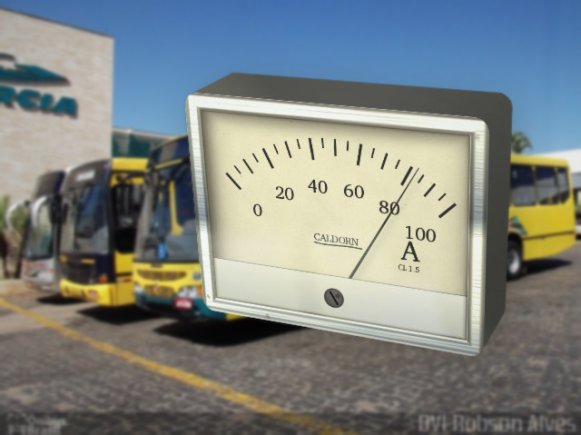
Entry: value=82.5 unit=A
